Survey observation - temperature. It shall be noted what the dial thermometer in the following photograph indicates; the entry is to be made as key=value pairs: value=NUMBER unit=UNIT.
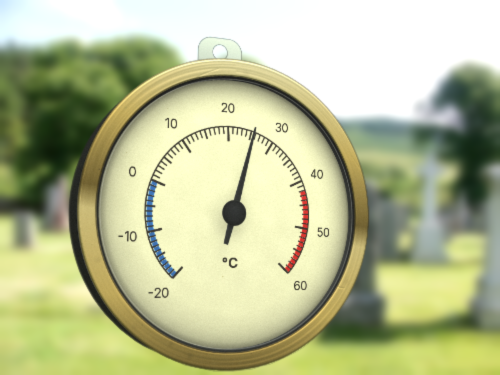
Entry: value=25 unit=°C
